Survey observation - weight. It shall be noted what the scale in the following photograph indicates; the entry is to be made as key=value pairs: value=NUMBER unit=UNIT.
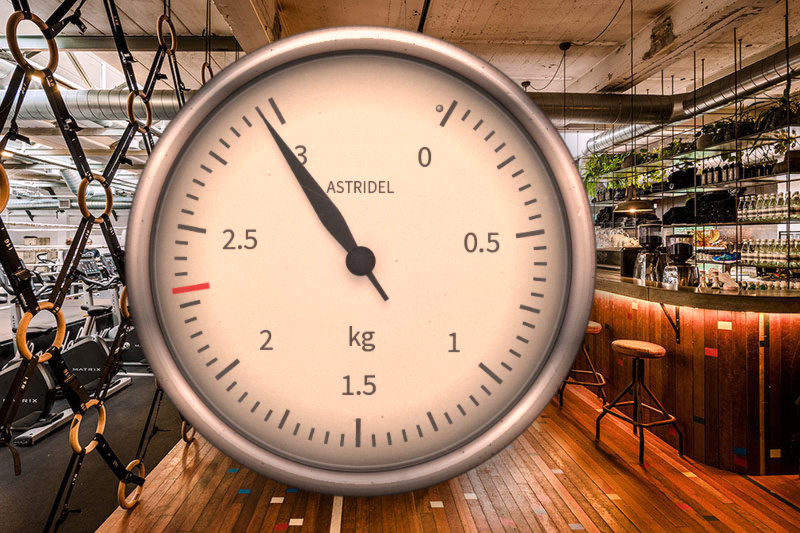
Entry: value=2.95 unit=kg
